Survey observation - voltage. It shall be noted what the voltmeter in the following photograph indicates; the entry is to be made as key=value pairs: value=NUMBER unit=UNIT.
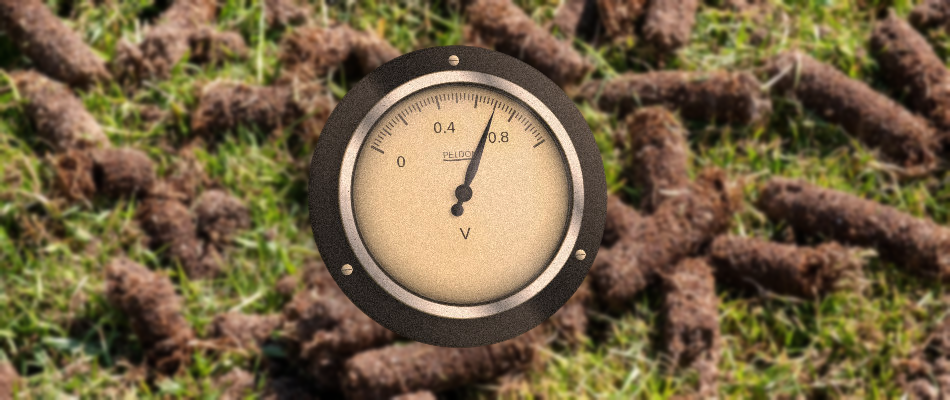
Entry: value=0.7 unit=V
